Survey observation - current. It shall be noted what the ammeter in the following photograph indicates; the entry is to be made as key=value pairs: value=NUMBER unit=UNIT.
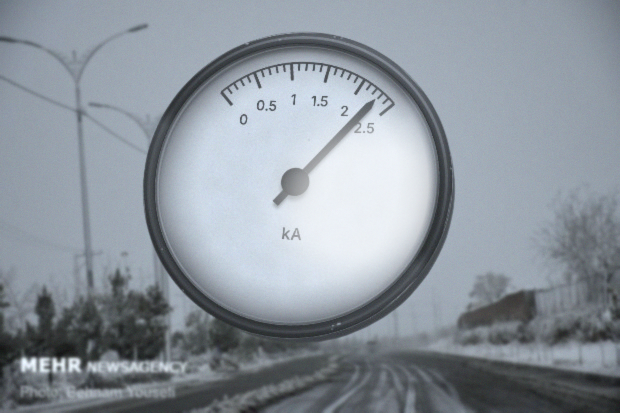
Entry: value=2.3 unit=kA
